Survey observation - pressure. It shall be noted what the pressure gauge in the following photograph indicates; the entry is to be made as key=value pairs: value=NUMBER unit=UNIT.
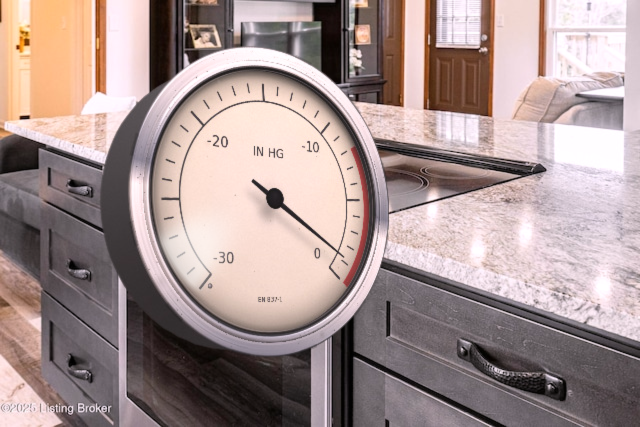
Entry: value=-1 unit=inHg
